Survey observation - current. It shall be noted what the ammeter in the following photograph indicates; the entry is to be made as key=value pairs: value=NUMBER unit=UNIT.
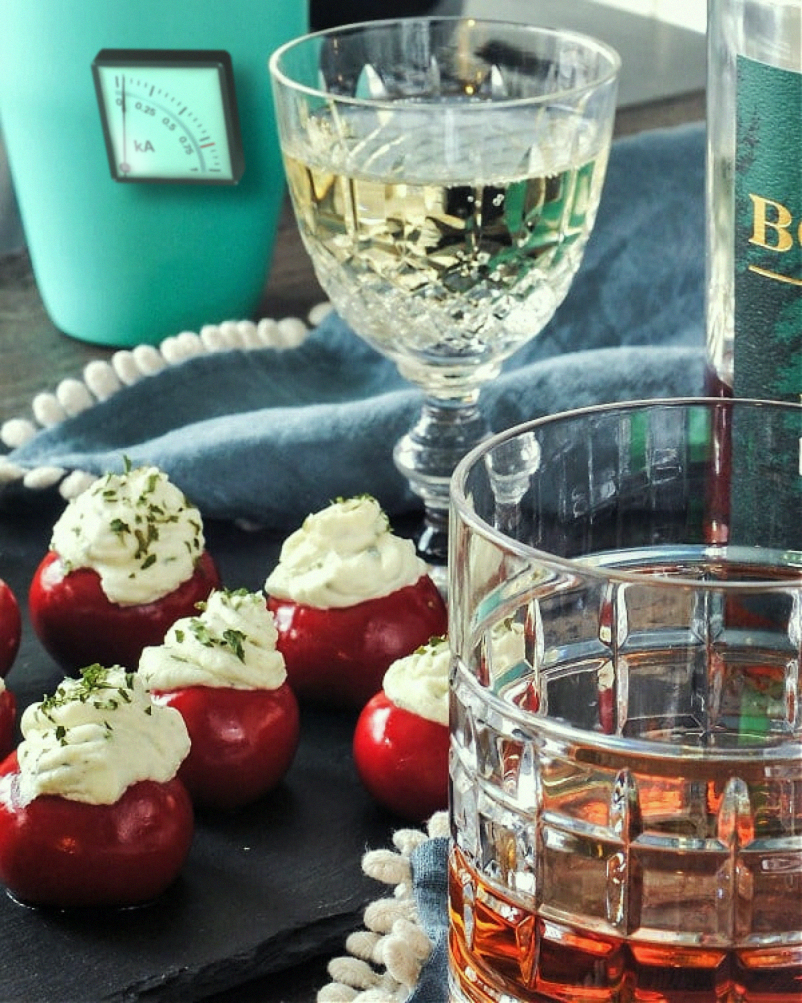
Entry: value=0.05 unit=kA
